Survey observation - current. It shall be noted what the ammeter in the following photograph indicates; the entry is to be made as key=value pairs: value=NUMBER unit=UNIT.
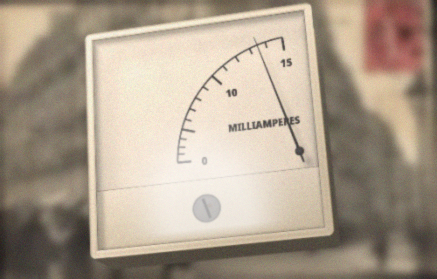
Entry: value=13.5 unit=mA
